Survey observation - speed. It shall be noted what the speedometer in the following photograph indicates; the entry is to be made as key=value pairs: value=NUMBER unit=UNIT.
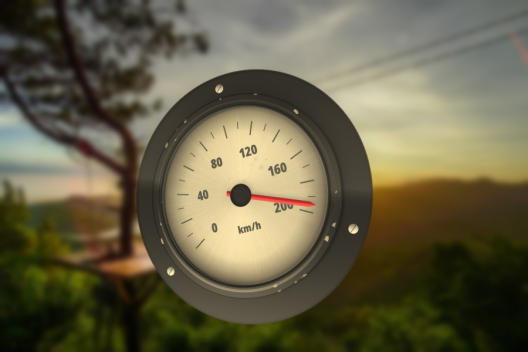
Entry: value=195 unit=km/h
